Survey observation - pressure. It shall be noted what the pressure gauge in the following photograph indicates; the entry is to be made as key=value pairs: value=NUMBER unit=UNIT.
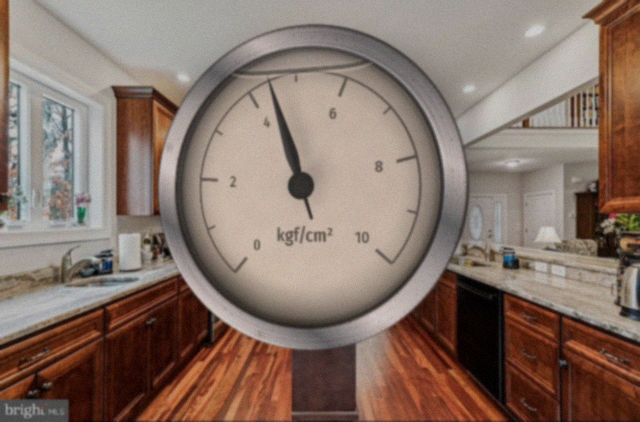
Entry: value=4.5 unit=kg/cm²
